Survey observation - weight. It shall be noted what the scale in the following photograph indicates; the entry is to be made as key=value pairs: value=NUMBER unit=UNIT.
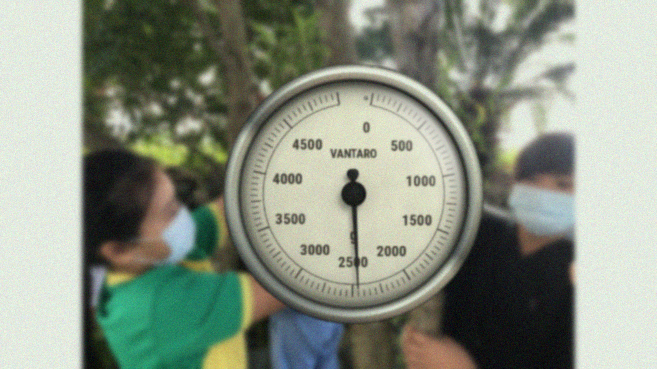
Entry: value=2450 unit=g
